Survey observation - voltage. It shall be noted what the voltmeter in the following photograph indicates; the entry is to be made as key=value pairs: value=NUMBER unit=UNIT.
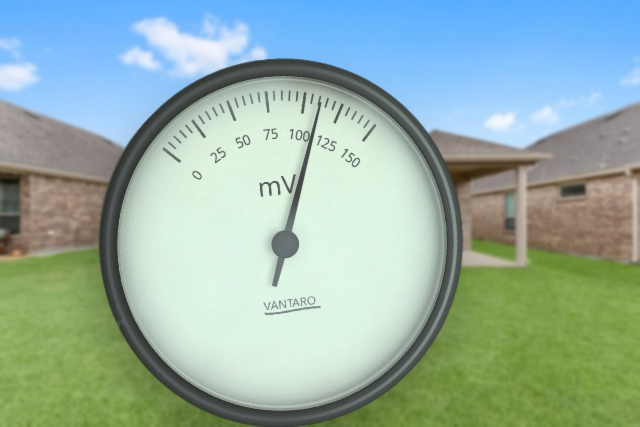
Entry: value=110 unit=mV
